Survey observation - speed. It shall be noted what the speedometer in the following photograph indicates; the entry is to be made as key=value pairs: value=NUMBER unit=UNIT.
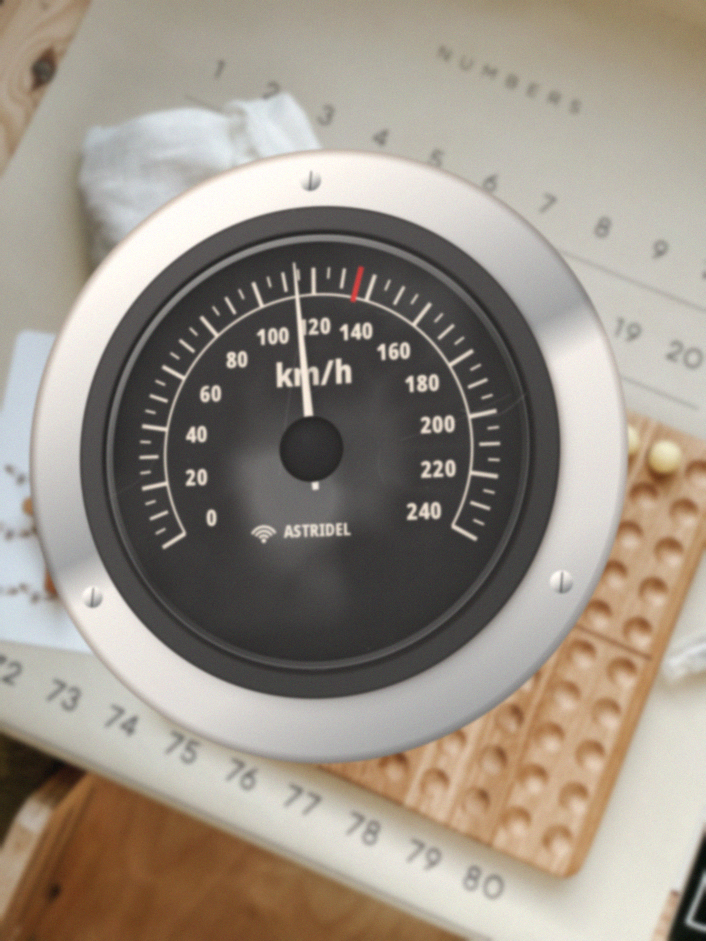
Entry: value=115 unit=km/h
